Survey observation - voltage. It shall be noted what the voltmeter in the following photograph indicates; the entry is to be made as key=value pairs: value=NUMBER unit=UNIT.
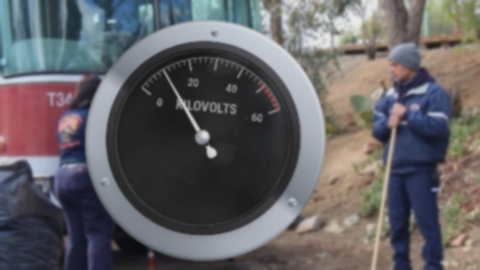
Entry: value=10 unit=kV
